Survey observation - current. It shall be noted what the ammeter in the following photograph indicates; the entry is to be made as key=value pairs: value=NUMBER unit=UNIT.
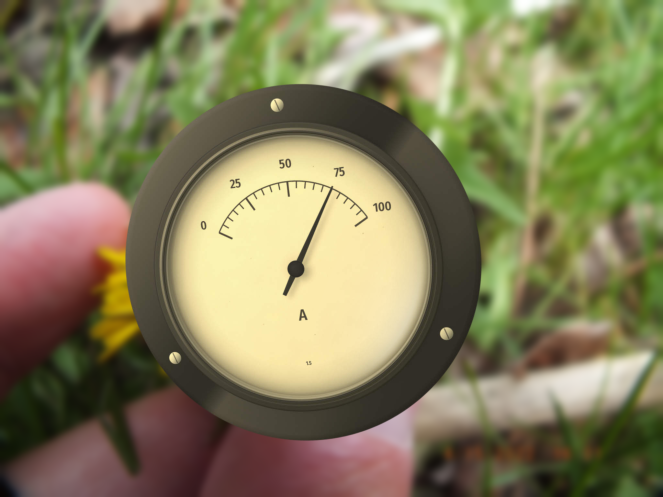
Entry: value=75 unit=A
